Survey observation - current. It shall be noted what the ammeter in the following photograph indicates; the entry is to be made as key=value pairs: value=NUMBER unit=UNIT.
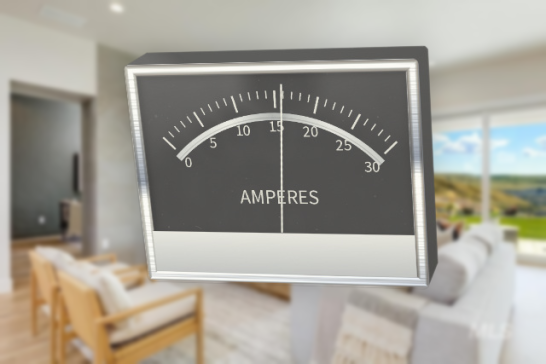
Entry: value=16 unit=A
